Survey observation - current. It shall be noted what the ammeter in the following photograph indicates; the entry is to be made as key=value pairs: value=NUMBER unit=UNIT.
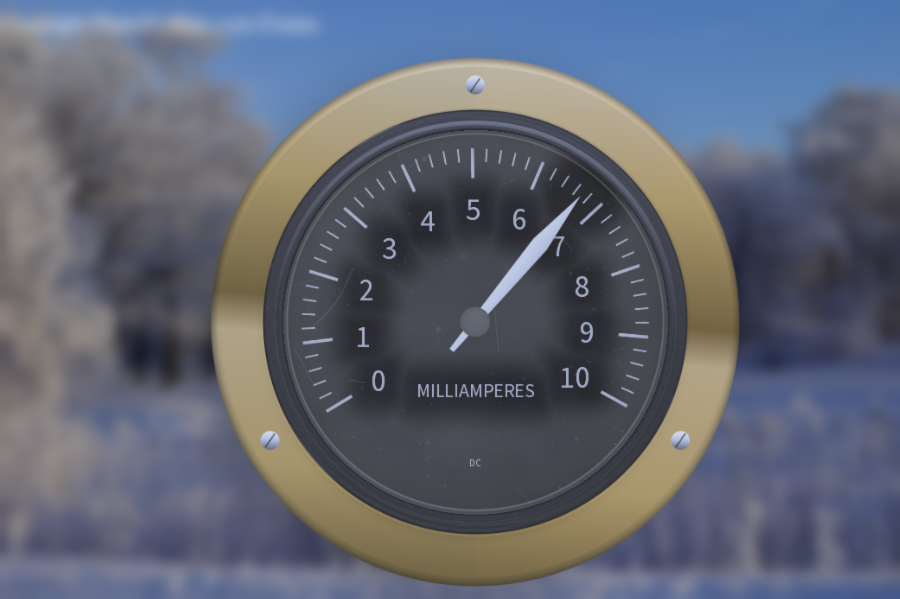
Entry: value=6.7 unit=mA
